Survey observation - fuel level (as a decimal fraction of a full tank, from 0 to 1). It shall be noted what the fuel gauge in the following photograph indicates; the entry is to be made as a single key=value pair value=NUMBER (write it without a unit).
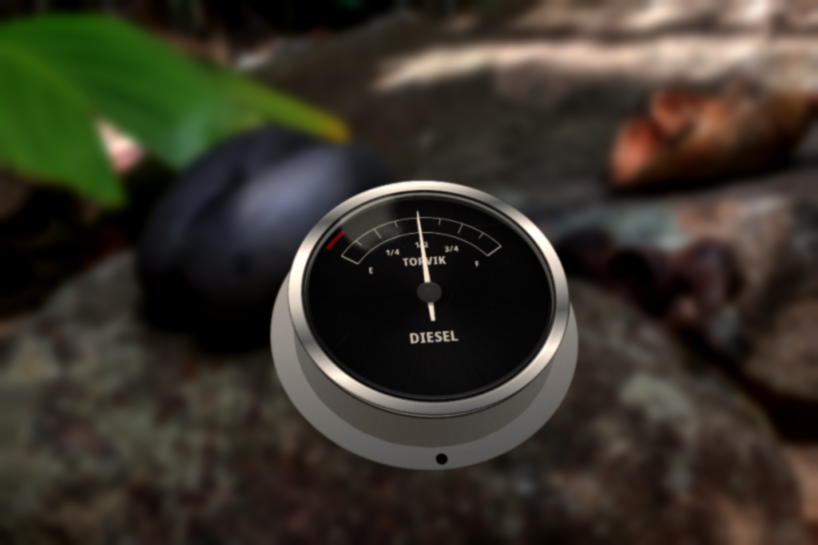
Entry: value=0.5
